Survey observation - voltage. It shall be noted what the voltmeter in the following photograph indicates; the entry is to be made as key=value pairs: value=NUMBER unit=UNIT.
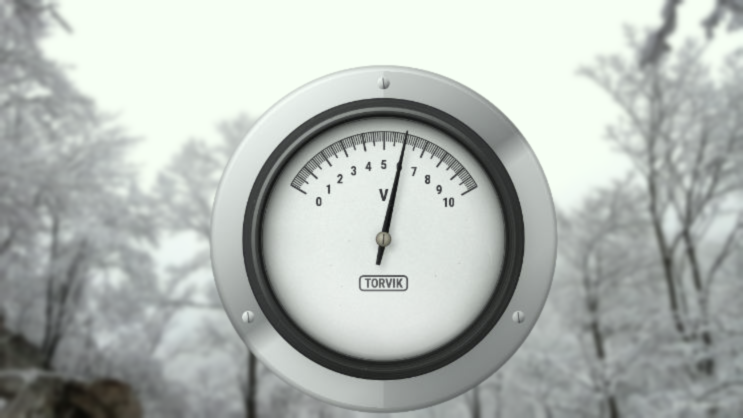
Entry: value=6 unit=V
